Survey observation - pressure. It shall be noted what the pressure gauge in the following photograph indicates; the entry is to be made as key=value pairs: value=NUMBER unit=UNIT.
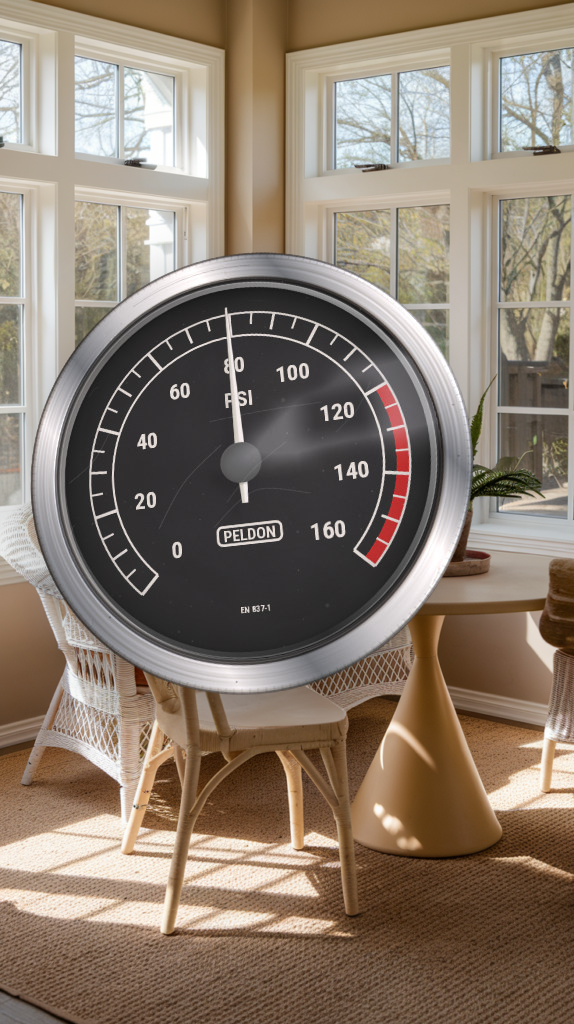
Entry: value=80 unit=psi
